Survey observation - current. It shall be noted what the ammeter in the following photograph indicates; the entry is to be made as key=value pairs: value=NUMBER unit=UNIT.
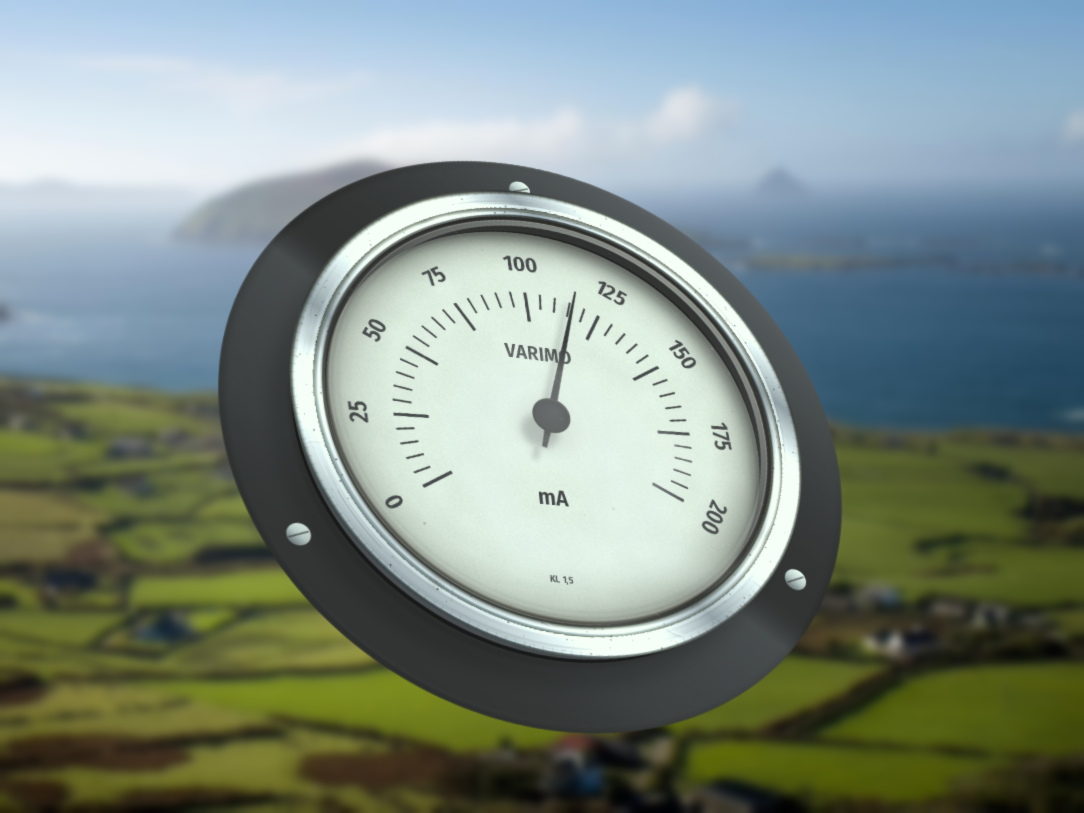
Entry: value=115 unit=mA
